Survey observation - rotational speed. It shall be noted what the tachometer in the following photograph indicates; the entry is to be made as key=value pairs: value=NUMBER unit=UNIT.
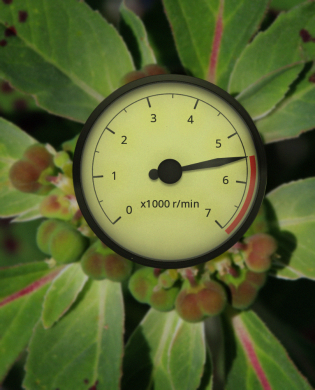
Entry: value=5500 unit=rpm
